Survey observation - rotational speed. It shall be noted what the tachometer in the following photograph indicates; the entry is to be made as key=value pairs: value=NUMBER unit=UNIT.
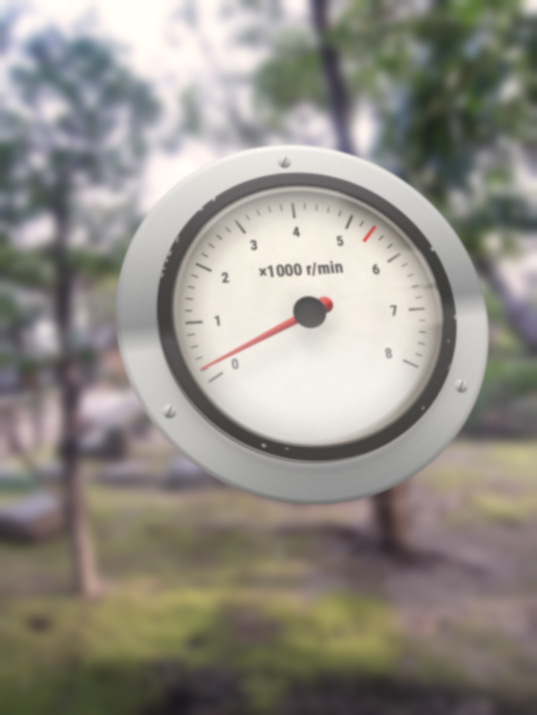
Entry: value=200 unit=rpm
